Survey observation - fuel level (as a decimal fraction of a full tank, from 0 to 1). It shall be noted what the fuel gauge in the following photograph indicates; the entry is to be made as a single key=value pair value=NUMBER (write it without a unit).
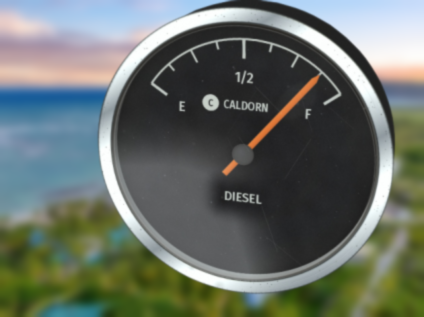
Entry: value=0.875
